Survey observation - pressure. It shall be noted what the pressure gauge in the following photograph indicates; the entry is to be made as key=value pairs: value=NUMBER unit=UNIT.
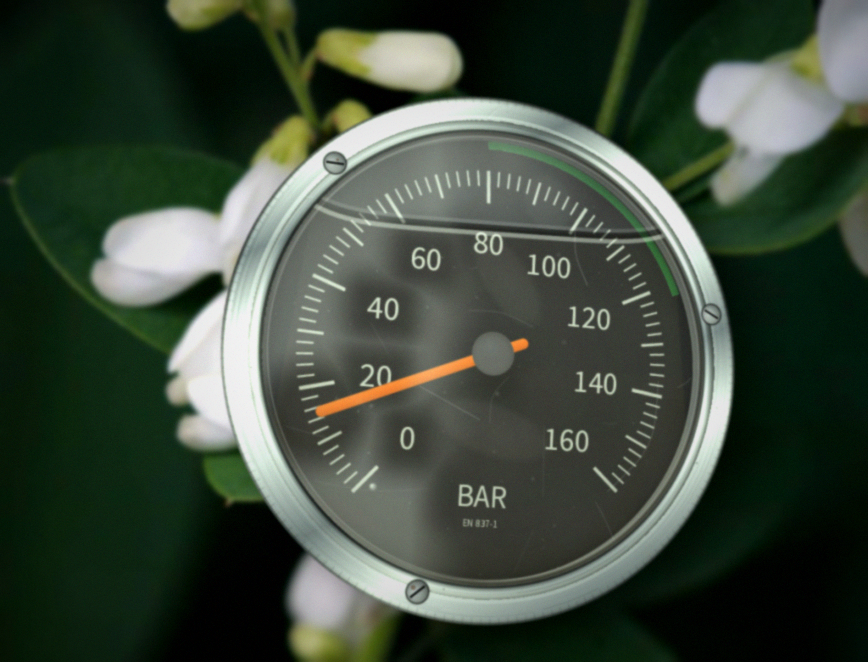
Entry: value=15 unit=bar
